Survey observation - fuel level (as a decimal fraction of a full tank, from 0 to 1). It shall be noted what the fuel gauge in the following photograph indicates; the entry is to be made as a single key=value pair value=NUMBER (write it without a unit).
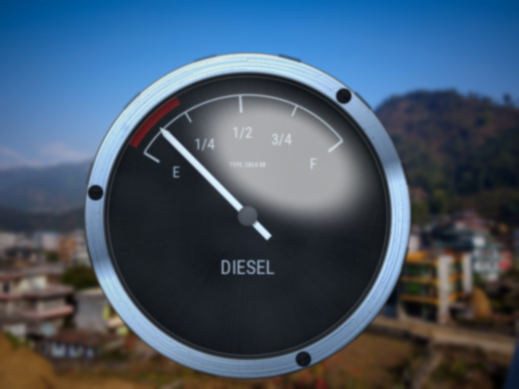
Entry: value=0.125
